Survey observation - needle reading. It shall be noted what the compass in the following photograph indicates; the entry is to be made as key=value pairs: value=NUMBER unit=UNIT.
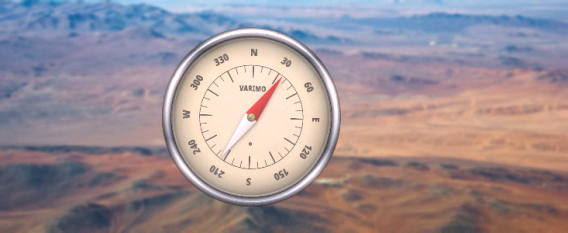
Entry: value=35 unit=°
